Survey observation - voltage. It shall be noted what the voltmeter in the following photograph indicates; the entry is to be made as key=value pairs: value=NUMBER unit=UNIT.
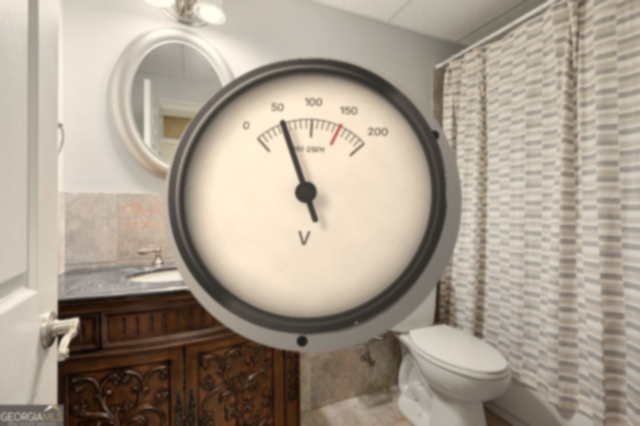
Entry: value=50 unit=V
